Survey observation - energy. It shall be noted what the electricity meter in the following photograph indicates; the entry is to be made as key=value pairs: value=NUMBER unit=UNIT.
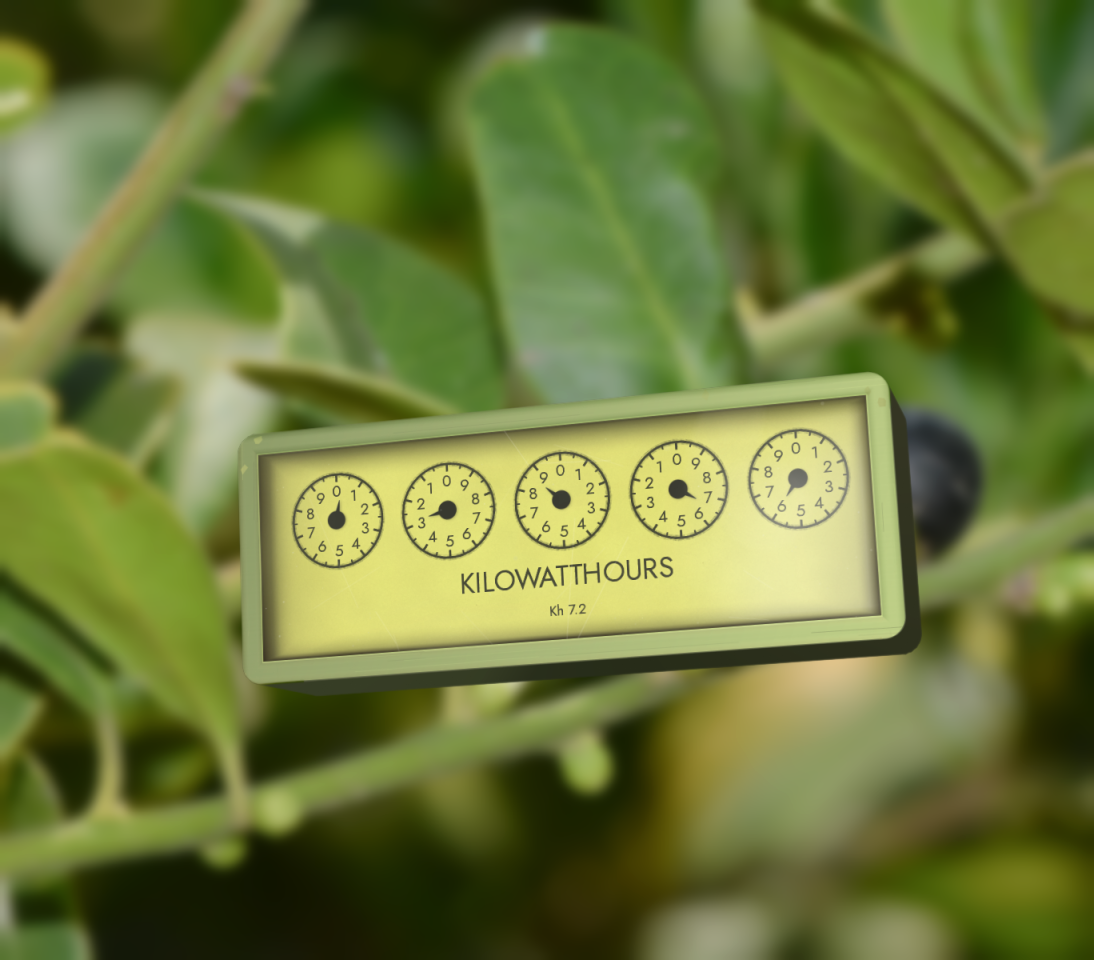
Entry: value=2866 unit=kWh
